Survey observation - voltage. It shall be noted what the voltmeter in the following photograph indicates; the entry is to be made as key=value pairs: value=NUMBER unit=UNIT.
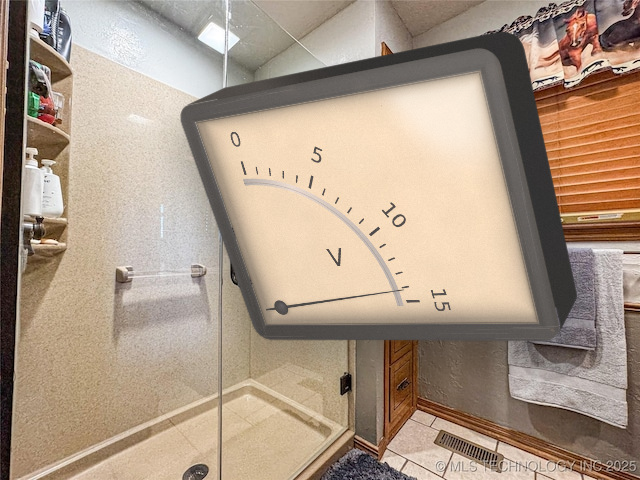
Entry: value=14 unit=V
